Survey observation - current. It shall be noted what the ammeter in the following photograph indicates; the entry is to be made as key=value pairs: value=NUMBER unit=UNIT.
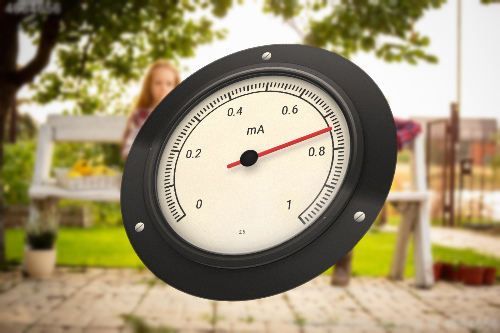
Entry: value=0.75 unit=mA
